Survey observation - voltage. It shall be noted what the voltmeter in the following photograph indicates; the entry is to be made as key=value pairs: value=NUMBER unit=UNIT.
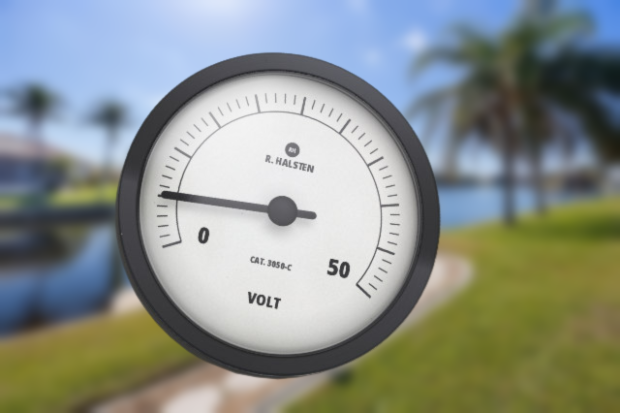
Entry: value=5 unit=V
